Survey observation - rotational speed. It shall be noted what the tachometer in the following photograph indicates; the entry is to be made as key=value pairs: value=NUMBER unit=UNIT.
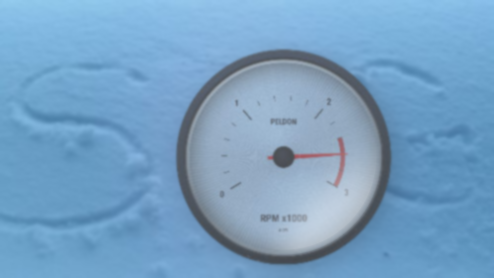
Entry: value=2600 unit=rpm
